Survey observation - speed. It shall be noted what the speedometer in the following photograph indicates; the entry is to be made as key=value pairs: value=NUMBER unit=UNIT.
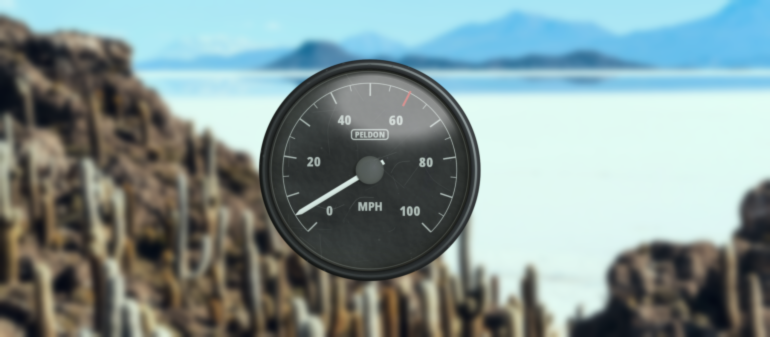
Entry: value=5 unit=mph
